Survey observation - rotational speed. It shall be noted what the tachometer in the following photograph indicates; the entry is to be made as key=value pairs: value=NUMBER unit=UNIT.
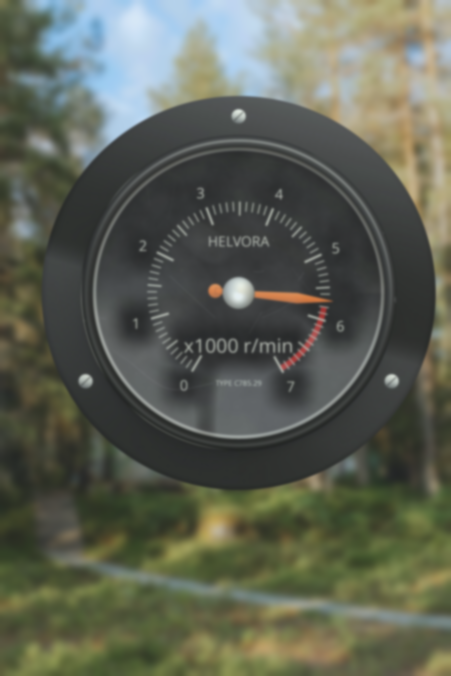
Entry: value=5700 unit=rpm
